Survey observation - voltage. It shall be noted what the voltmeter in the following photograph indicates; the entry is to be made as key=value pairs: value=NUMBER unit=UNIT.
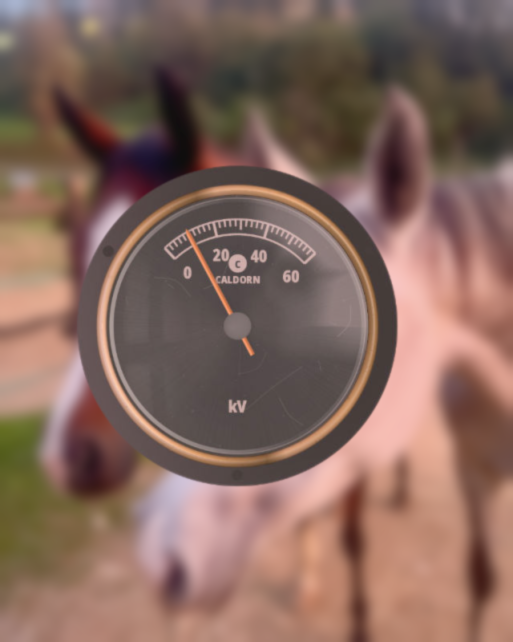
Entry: value=10 unit=kV
